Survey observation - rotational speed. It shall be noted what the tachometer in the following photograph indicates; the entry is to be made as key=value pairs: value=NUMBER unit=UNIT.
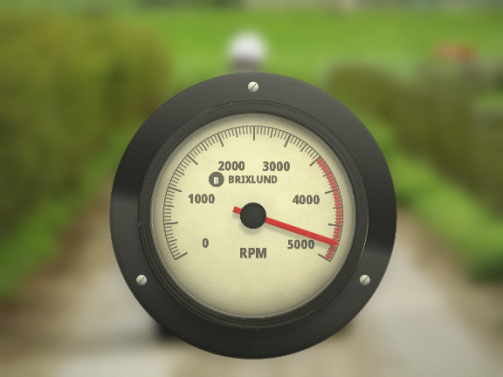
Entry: value=4750 unit=rpm
